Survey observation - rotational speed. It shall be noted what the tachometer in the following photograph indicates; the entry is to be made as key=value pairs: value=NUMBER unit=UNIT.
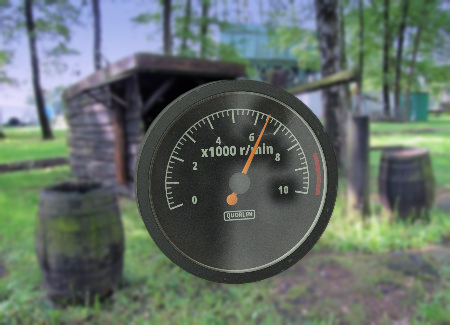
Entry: value=6400 unit=rpm
